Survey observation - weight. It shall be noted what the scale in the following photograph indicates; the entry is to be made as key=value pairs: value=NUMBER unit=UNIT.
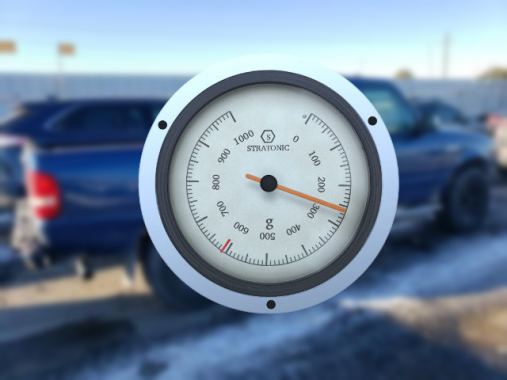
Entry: value=260 unit=g
